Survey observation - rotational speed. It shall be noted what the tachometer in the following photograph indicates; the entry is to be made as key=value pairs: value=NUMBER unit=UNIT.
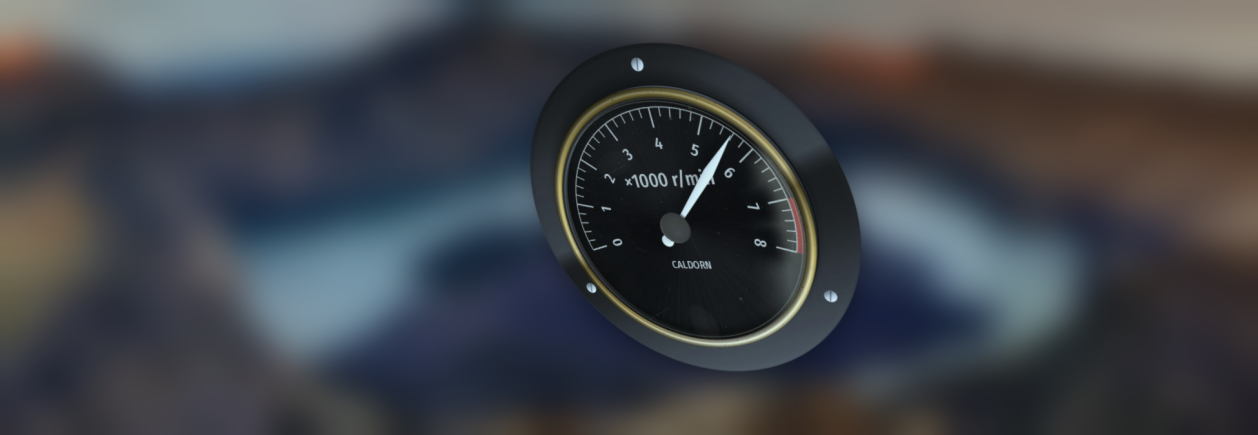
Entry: value=5600 unit=rpm
